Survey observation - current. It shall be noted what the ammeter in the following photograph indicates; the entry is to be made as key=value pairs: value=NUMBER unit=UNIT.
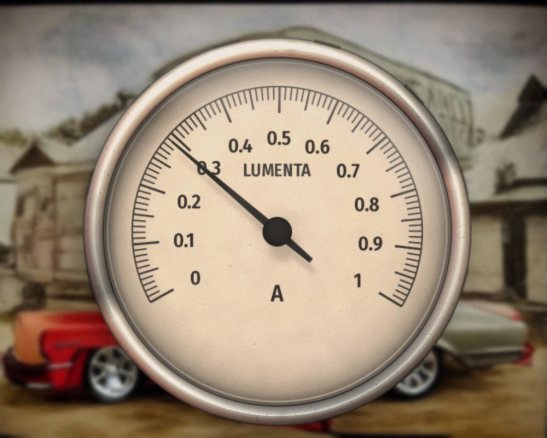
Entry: value=0.29 unit=A
